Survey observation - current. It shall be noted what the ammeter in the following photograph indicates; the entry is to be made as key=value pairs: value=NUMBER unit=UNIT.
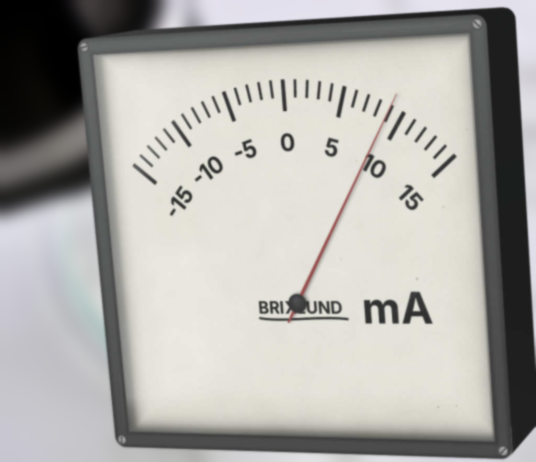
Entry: value=9 unit=mA
